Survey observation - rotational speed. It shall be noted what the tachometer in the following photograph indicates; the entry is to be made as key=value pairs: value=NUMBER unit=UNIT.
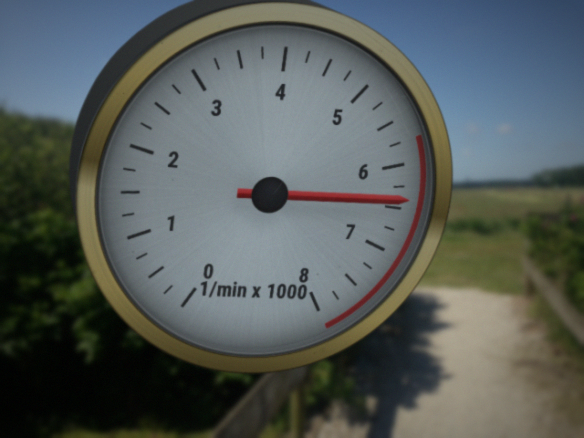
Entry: value=6375 unit=rpm
